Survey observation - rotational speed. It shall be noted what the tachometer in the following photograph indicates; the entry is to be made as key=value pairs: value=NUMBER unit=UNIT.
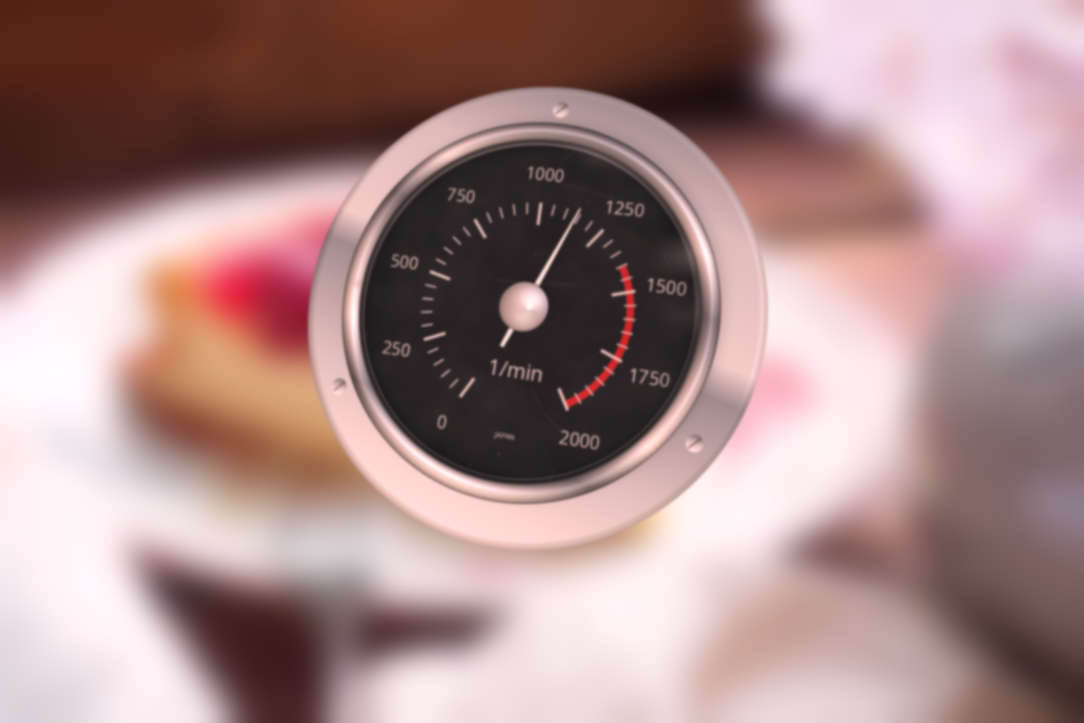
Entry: value=1150 unit=rpm
